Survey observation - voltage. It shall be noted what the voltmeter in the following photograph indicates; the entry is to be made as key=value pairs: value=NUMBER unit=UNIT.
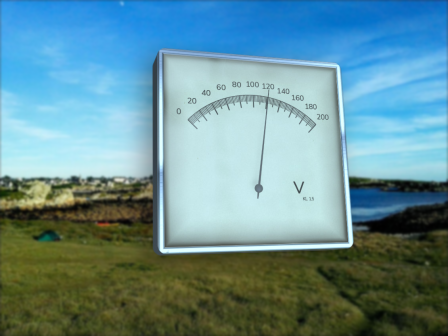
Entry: value=120 unit=V
